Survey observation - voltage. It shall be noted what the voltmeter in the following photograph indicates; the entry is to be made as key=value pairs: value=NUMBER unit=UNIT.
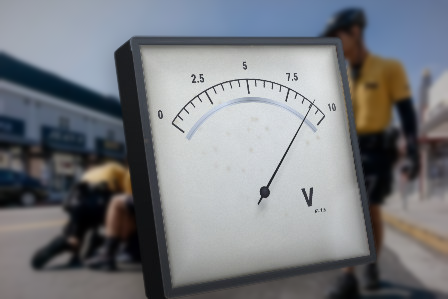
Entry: value=9 unit=V
